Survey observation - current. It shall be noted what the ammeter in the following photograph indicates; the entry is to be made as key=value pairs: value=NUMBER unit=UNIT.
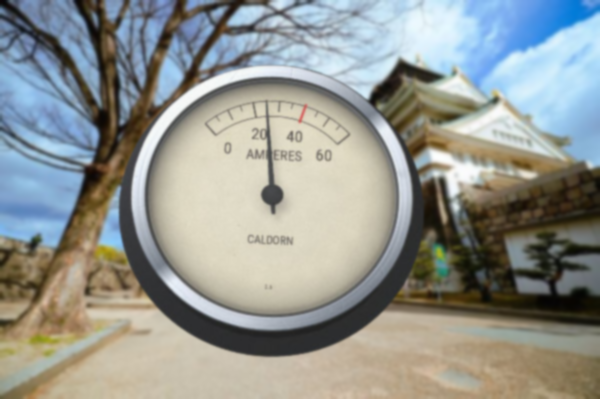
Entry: value=25 unit=A
